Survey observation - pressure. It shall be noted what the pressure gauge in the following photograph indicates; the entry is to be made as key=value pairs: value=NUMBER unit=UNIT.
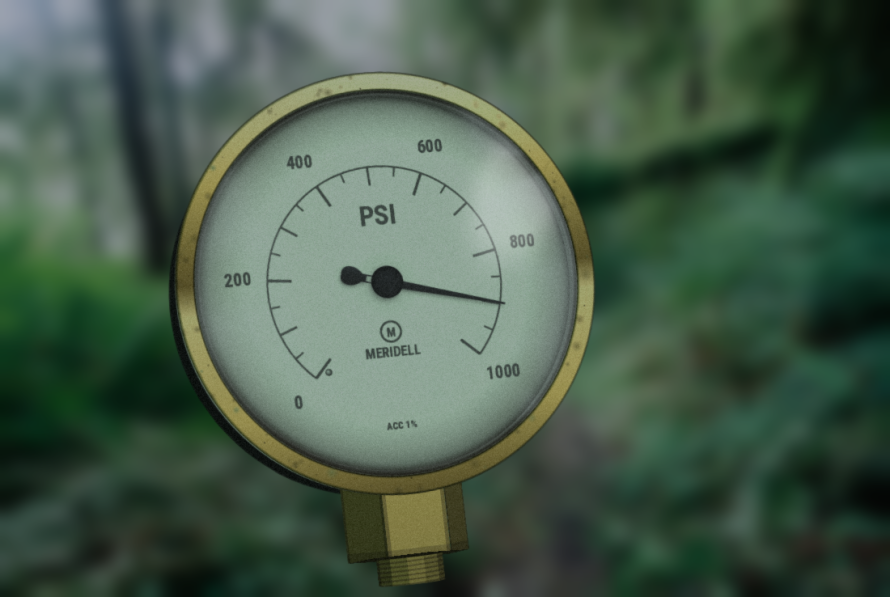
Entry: value=900 unit=psi
